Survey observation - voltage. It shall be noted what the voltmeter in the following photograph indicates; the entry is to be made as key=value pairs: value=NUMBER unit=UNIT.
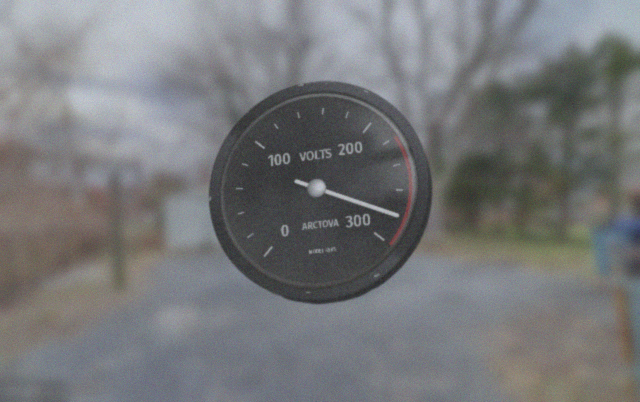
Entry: value=280 unit=V
